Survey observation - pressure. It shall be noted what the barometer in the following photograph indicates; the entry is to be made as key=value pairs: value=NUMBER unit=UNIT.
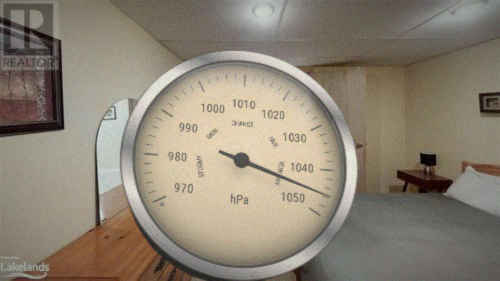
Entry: value=1046 unit=hPa
